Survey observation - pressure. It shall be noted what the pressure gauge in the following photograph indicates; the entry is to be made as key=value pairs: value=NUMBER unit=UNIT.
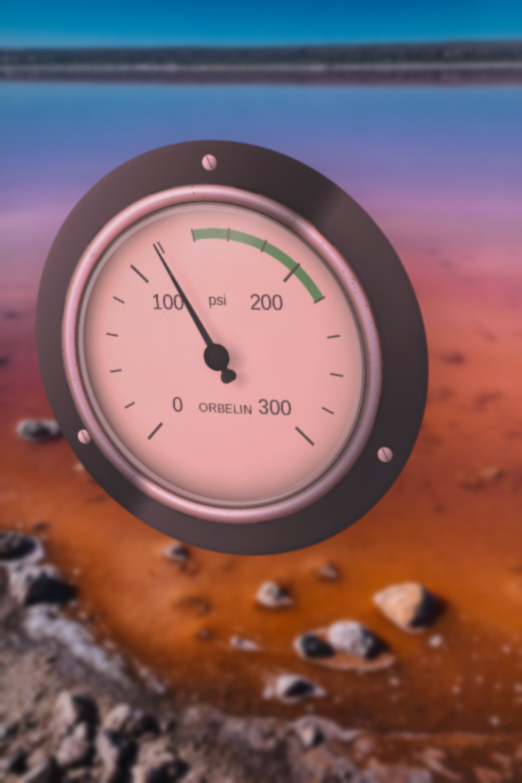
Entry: value=120 unit=psi
